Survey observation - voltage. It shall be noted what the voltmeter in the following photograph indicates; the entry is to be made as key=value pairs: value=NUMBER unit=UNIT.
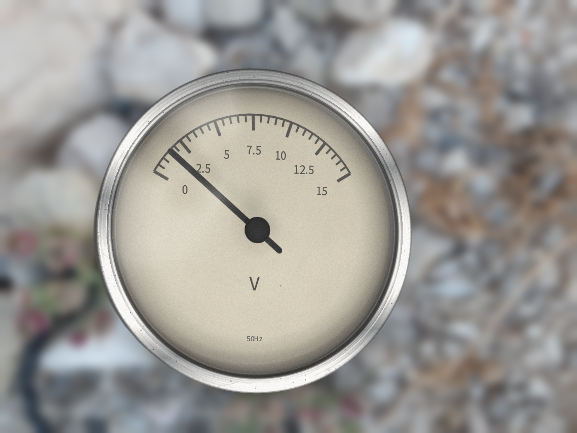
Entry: value=1.5 unit=V
